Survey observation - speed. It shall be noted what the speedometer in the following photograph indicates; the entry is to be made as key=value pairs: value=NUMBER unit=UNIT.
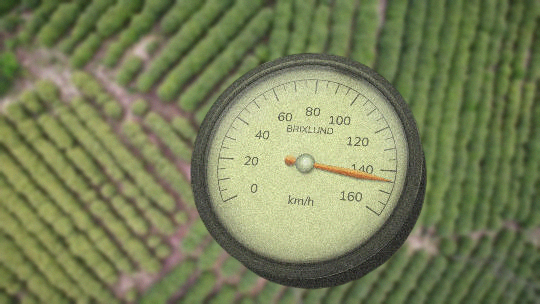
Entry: value=145 unit=km/h
